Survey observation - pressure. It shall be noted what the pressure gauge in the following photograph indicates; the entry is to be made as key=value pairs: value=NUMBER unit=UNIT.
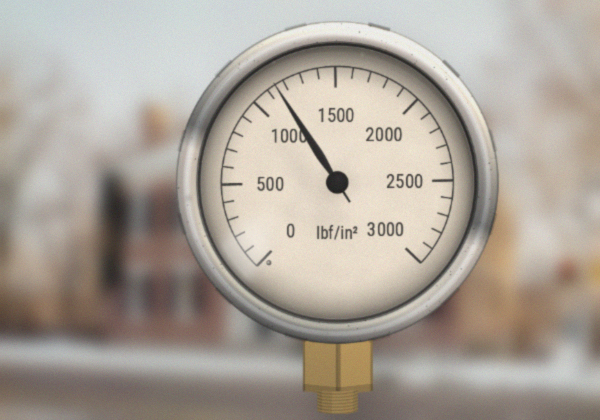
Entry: value=1150 unit=psi
